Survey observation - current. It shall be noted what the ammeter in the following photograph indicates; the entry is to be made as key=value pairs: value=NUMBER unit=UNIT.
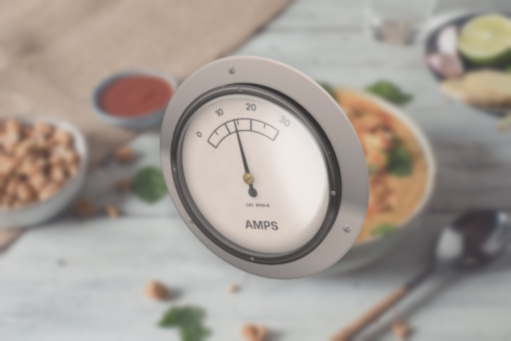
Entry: value=15 unit=A
